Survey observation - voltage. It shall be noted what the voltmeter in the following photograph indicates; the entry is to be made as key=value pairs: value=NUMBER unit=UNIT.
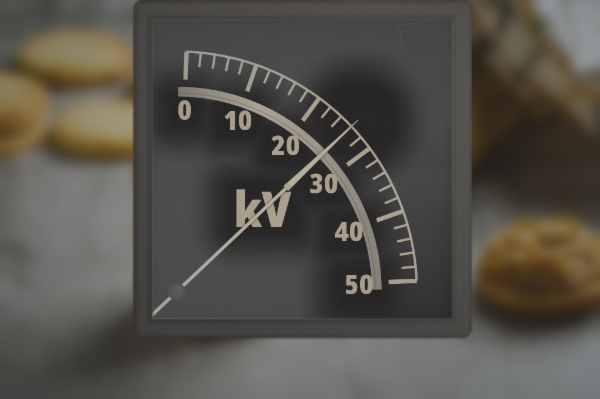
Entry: value=26 unit=kV
